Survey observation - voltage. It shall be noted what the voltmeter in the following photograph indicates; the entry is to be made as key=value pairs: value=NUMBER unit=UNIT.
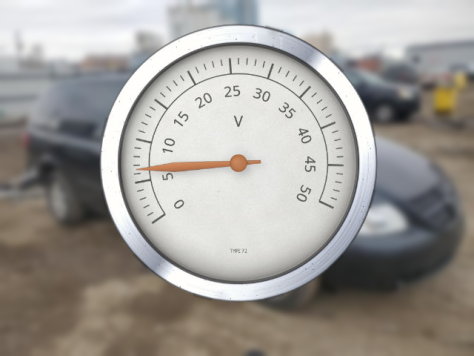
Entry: value=6.5 unit=V
